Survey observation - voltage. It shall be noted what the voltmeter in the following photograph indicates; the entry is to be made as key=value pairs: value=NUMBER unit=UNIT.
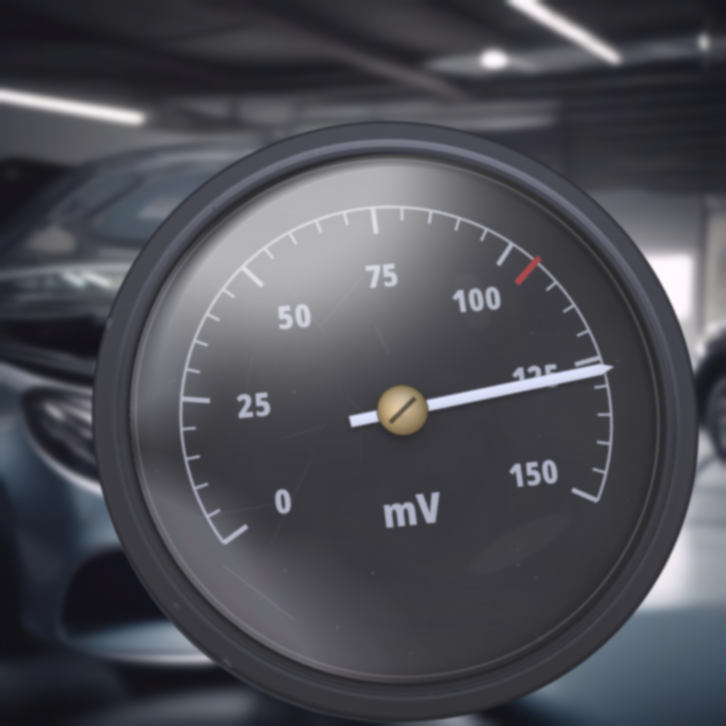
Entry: value=127.5 unit=mV
